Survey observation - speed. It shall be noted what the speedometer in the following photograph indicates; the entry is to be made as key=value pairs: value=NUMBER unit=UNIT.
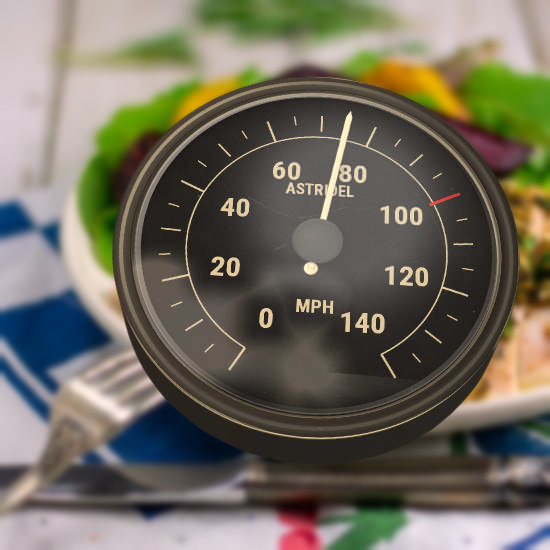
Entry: value=75 unit=mph
